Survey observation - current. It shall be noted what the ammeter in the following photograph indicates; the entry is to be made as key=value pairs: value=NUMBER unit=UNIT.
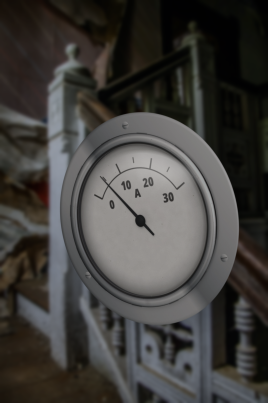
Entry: value=5 unit=A
